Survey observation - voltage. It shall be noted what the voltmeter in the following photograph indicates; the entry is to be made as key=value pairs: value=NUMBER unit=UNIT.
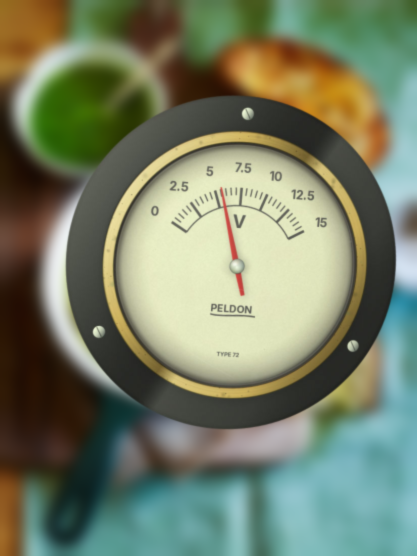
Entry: value=5.5 unit=V
